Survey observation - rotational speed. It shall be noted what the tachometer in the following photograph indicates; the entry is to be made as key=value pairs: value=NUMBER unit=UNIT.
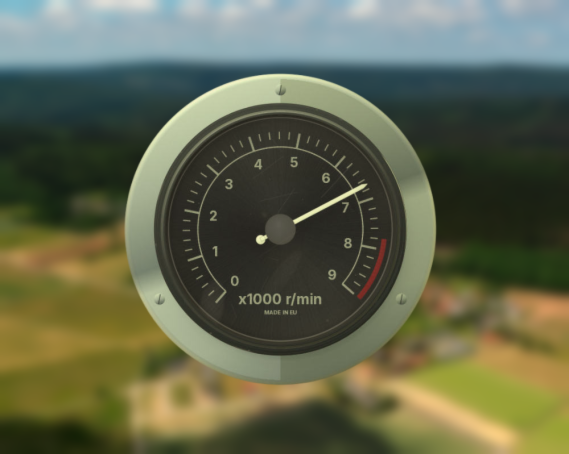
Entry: value=6700 unit=rpm
